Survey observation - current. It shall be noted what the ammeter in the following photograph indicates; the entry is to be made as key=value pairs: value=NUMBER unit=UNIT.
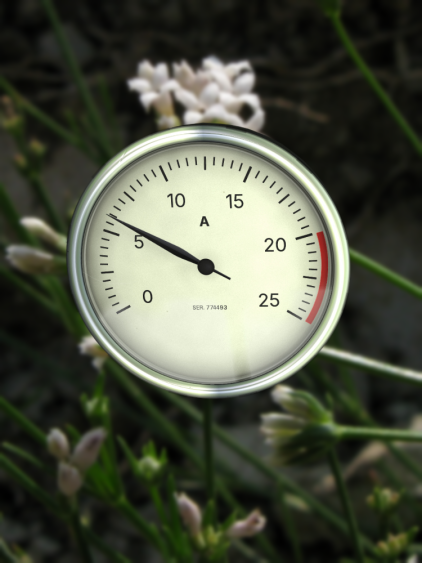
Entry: value=6 unit=A
